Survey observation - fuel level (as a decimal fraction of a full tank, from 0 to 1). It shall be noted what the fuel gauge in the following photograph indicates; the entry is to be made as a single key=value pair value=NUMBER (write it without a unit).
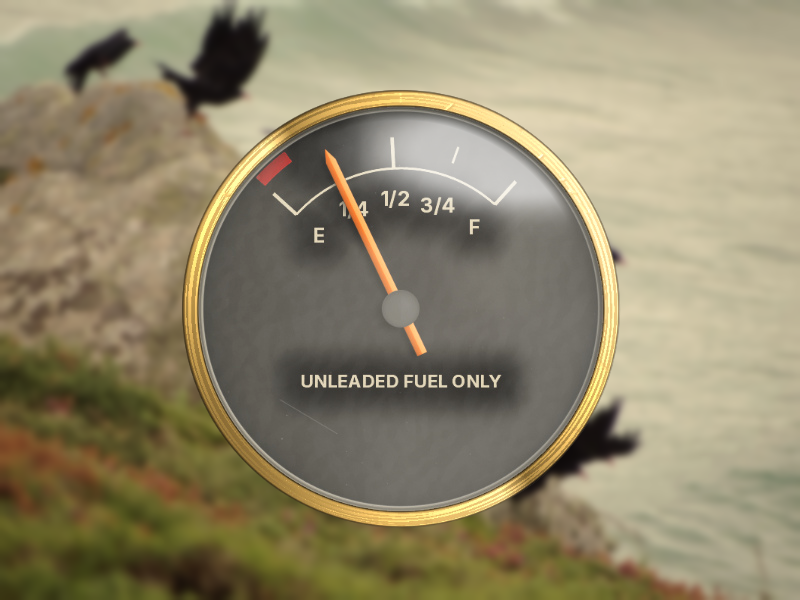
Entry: value=0.25
